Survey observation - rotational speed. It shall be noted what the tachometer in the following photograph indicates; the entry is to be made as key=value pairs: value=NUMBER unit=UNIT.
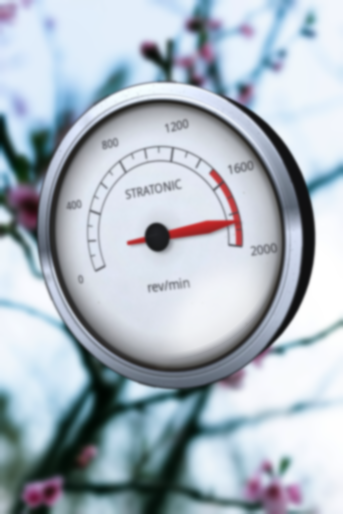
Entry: value=1850 unit=rpm
